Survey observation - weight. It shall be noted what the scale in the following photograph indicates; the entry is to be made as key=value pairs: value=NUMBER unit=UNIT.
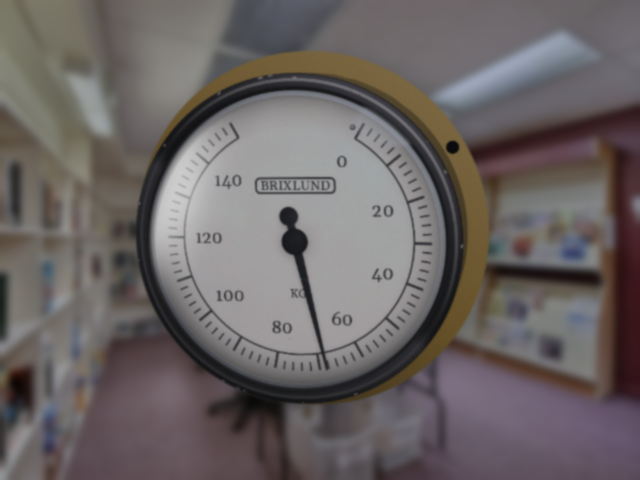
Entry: value=68 unit=kg
